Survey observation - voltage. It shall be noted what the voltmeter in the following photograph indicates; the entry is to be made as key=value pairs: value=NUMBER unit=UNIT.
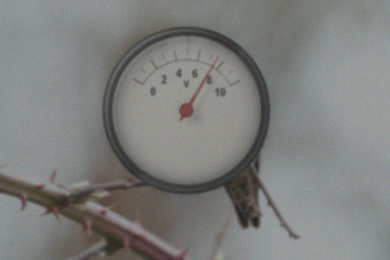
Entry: value=7.5 unit=V
